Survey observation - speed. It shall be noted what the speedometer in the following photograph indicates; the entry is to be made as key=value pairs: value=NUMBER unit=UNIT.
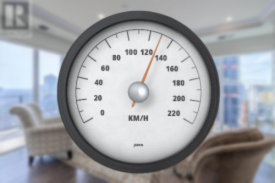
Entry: value=130 unit=km/h
